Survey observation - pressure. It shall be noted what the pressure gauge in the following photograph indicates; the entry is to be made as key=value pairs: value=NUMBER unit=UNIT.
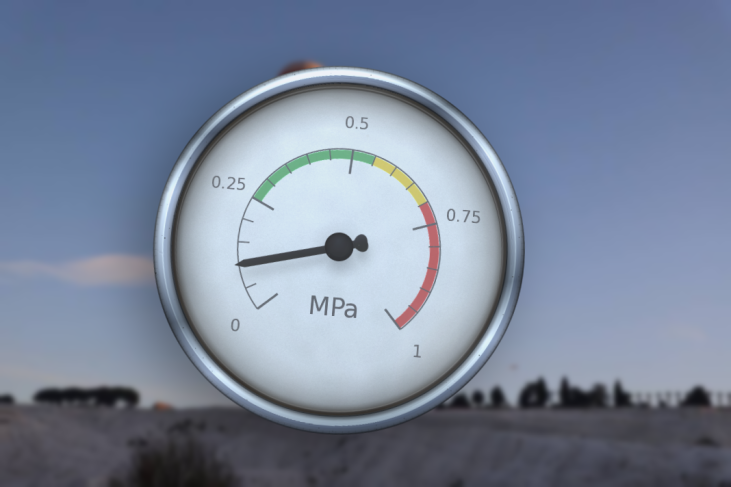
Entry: value=0.1 unit=MPa
